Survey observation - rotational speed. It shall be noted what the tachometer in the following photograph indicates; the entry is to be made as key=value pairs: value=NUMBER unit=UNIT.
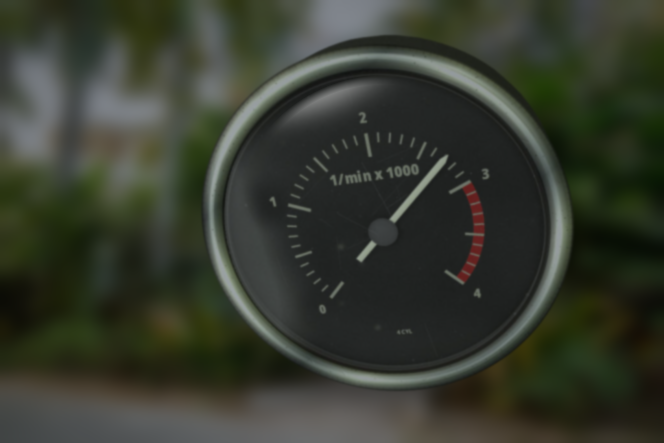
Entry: value=2700 unit=rpm
